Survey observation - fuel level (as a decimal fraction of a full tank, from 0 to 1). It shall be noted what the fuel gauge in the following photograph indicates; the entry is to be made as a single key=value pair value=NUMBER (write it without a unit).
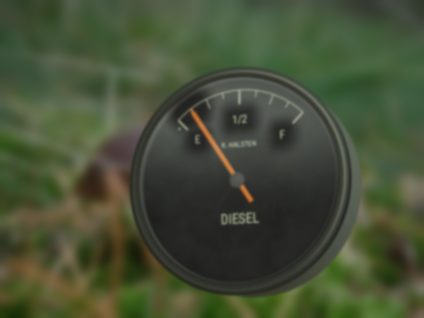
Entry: value=0.125
